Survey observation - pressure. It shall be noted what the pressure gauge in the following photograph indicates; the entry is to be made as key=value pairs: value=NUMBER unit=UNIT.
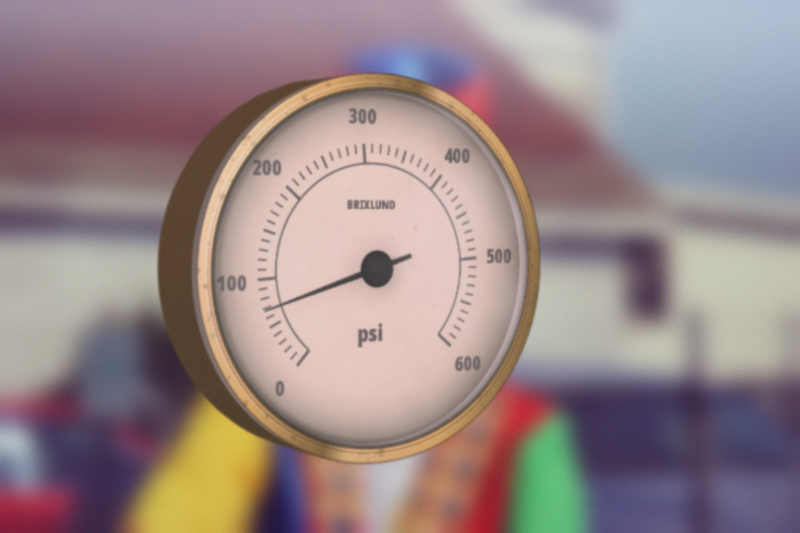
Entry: value=70 unit=psi
